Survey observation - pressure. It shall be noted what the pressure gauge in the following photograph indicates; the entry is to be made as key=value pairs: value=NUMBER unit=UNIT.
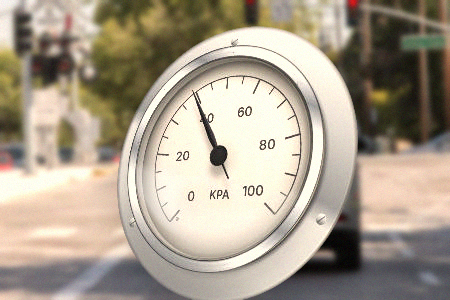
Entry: value=40 unit=kPa
